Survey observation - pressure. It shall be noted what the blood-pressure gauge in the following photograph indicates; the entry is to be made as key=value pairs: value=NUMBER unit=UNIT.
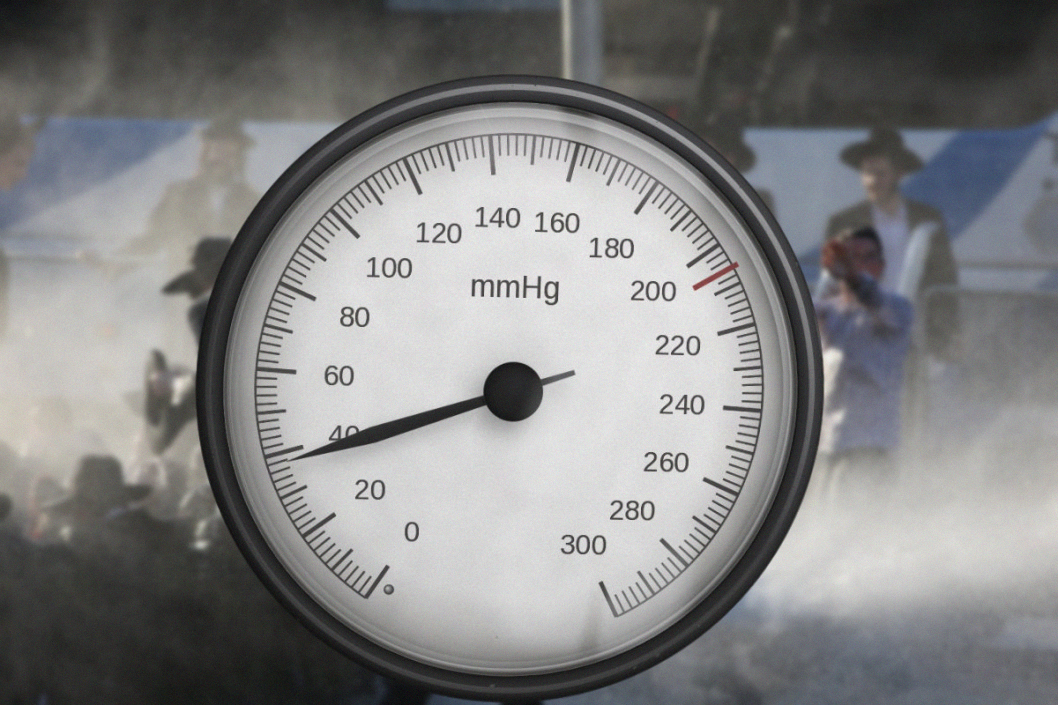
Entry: value=38 unit=mmHg
